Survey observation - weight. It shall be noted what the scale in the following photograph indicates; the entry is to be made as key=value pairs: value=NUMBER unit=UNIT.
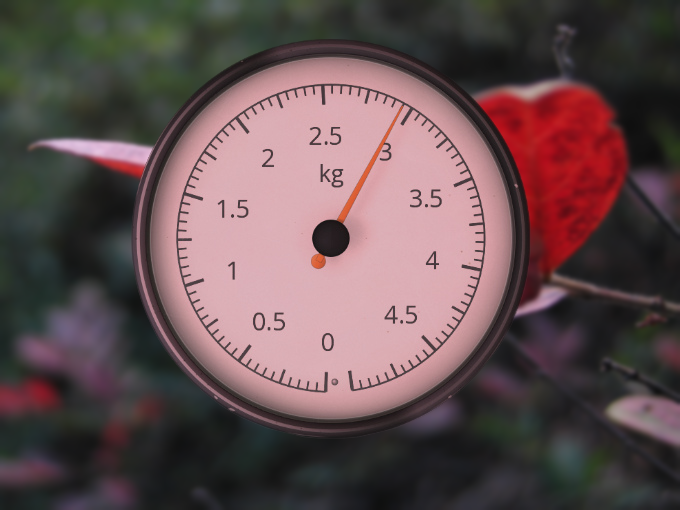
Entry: value=2.95 unit=kg
